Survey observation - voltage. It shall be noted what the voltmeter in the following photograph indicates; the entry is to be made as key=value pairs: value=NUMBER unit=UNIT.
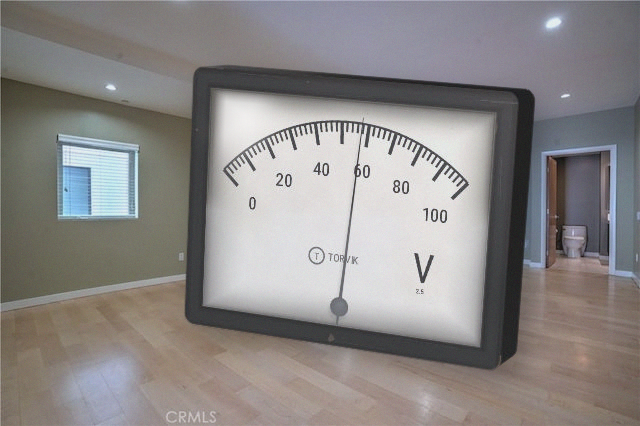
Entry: value=58 unit=V
